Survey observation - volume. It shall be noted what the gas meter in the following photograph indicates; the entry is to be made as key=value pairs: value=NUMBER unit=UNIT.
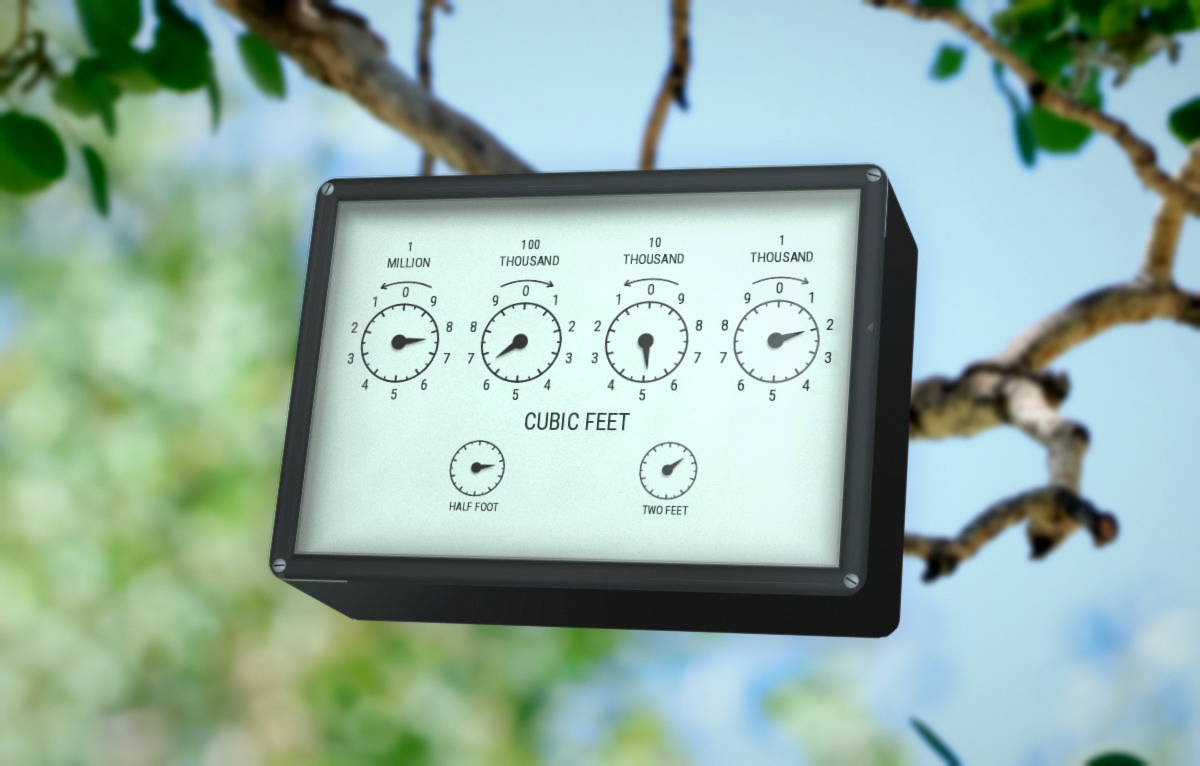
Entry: value=765200 unit=ft³
